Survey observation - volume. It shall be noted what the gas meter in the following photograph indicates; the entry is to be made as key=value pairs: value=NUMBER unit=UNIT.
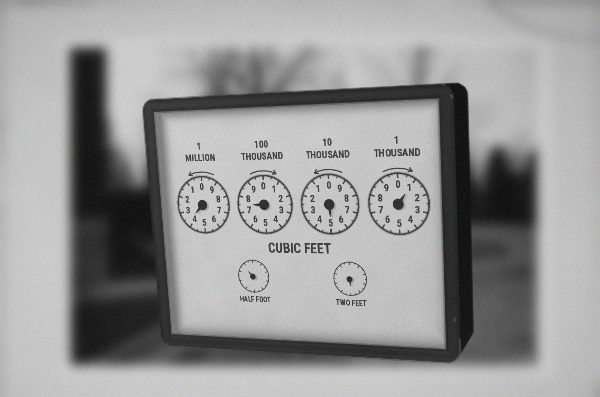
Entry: value=375100 unit=ft³
